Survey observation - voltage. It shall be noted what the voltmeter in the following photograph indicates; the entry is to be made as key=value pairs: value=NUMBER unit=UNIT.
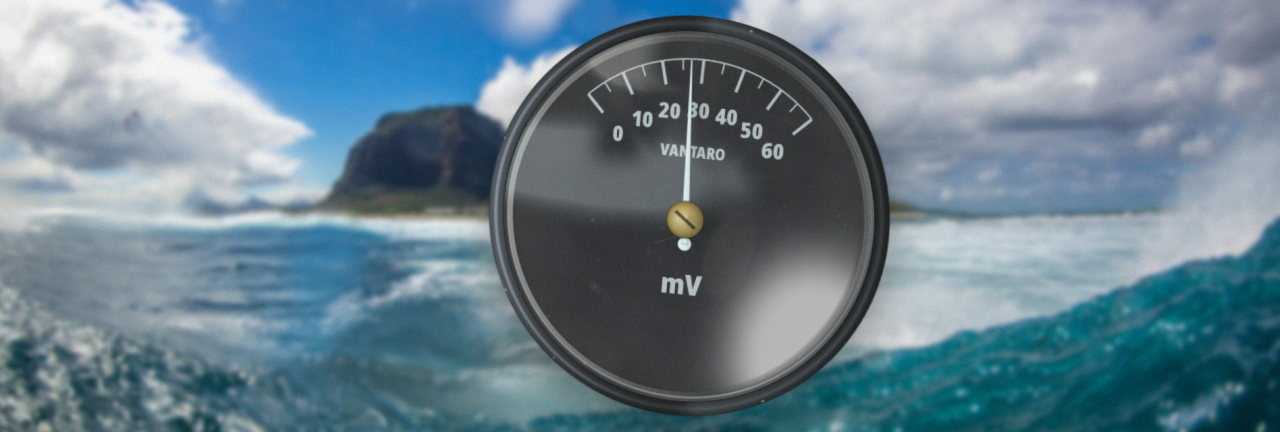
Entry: value=27.5 unit=mV
